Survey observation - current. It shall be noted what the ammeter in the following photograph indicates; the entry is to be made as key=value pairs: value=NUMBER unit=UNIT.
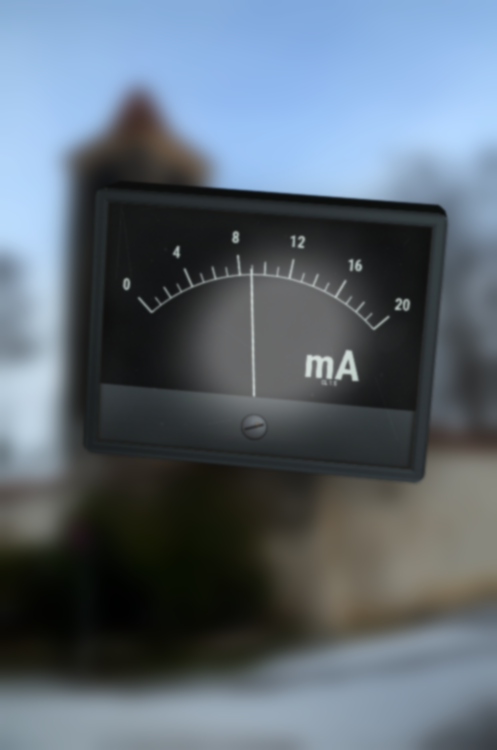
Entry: value=9 unit=mA
